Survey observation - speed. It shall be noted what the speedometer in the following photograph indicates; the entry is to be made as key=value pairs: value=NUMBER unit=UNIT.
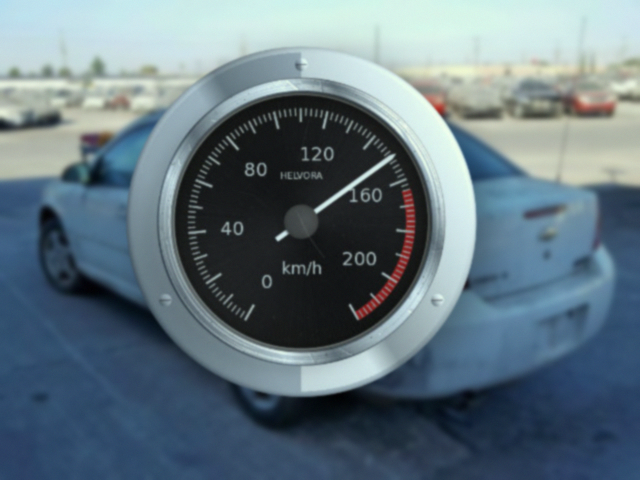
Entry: value=150 unit=km/h
